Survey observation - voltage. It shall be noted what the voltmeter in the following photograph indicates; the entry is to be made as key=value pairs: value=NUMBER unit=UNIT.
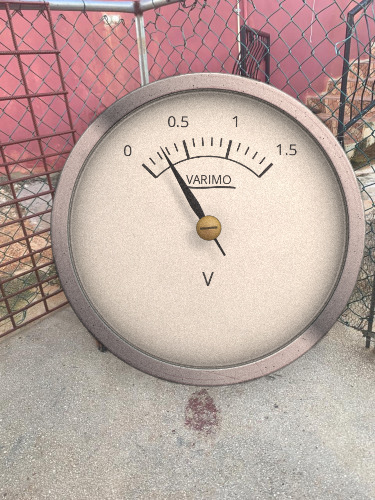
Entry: value=0.25 unit=V
